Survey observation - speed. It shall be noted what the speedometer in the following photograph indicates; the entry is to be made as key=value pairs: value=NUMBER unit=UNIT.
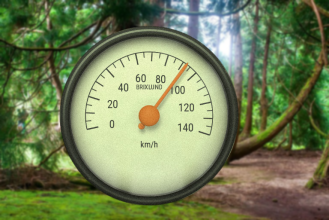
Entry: value=92.5 unit=km/h
